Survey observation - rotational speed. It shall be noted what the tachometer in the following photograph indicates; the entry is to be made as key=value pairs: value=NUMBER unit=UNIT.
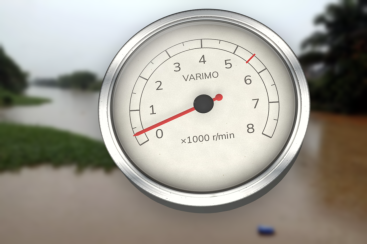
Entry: value=250 unit=rpm
